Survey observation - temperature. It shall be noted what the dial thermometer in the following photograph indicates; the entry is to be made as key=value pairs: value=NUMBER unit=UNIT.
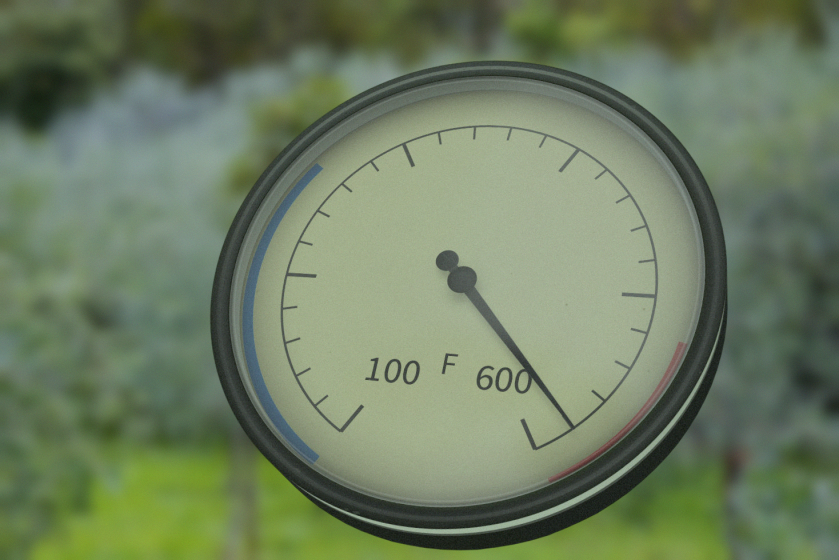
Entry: value=580 unit=°F
